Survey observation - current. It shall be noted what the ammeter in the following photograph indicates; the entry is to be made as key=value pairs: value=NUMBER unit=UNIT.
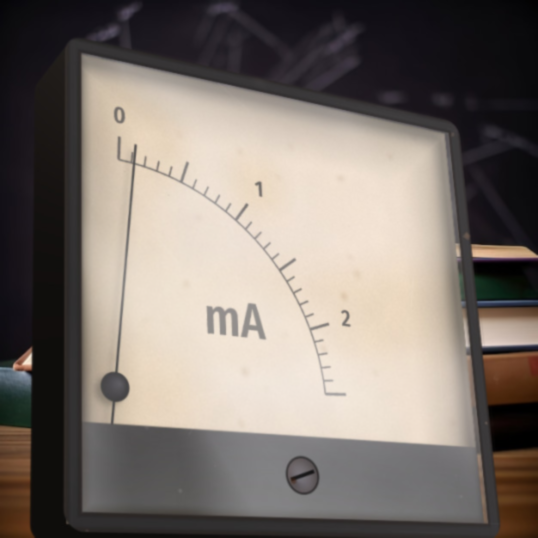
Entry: value=0.1 unit=mA
